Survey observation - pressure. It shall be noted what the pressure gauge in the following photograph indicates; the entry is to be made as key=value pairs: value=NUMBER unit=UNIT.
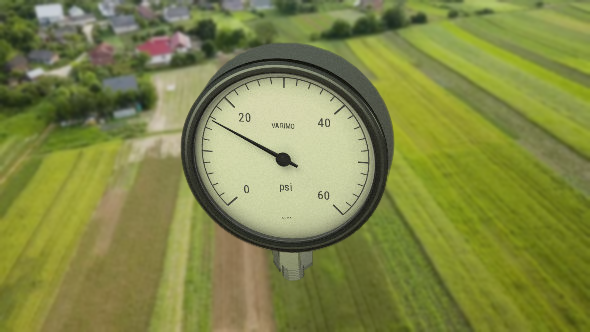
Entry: value=16 unit=psi
